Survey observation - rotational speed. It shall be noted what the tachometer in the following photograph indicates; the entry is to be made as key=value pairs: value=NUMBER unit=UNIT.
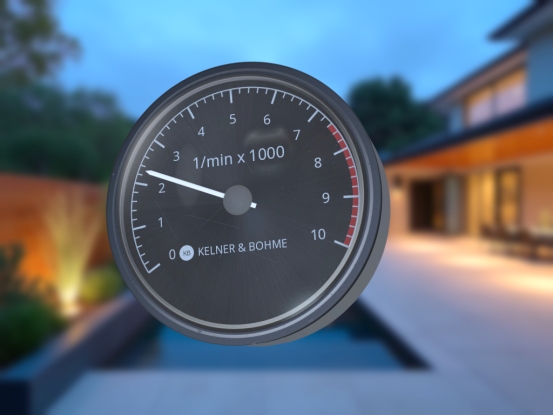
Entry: value=2300 unit=rpm
